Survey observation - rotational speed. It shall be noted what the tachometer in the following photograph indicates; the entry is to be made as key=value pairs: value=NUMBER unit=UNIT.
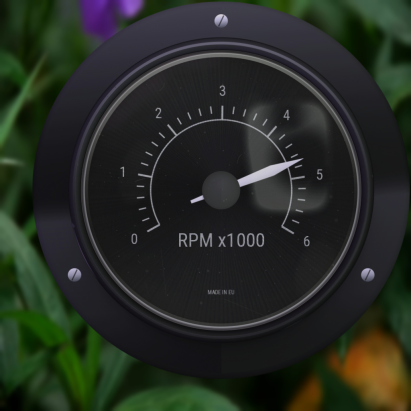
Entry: value=4700 unit=rpm
